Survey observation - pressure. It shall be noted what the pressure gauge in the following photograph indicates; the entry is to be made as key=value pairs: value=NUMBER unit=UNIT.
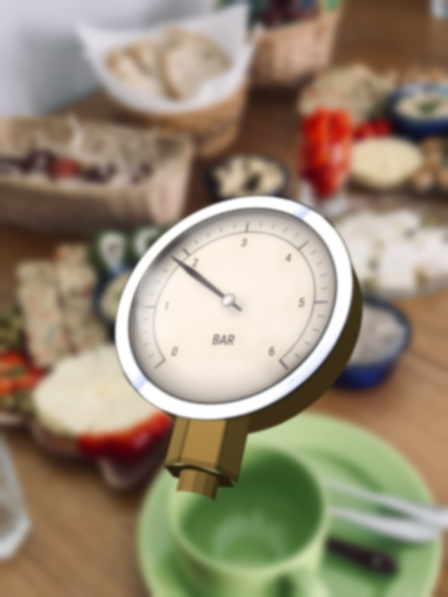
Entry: value=1.8 unit=bar
